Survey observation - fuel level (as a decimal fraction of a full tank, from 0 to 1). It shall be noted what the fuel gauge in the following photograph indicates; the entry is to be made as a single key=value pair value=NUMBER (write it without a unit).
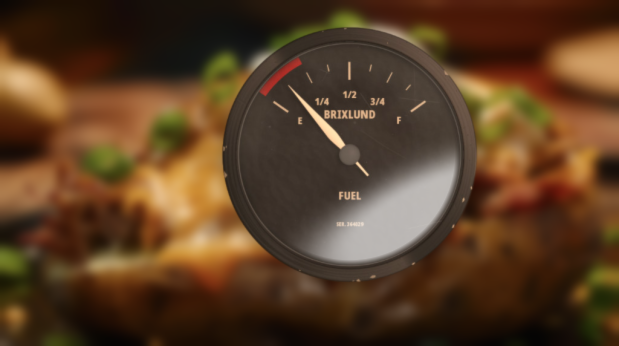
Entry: value=0.125
